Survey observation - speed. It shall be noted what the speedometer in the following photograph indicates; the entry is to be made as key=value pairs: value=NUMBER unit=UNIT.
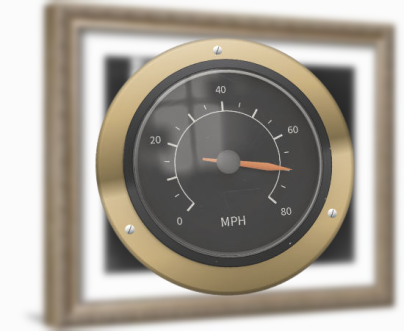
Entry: value=70 unit=mph
